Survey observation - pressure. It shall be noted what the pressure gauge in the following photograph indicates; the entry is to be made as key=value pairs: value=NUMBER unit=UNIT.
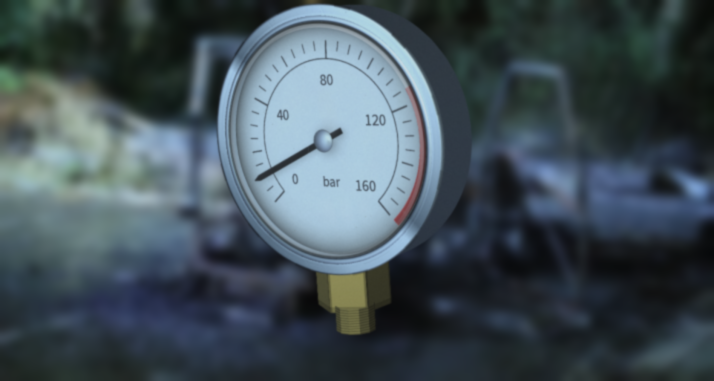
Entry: value=10 unit=bar
